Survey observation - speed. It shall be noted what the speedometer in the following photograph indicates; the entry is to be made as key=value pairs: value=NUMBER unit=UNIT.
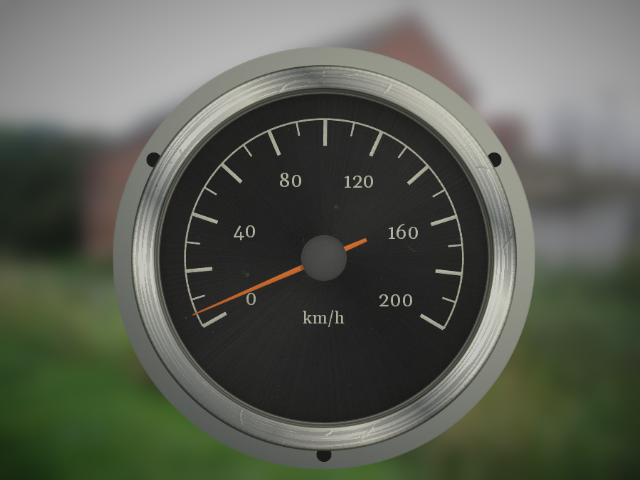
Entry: value=5 unit=km/h
